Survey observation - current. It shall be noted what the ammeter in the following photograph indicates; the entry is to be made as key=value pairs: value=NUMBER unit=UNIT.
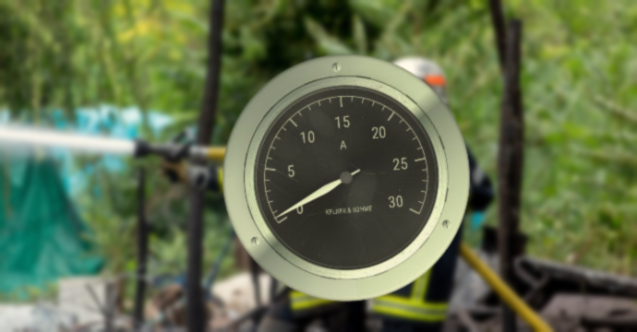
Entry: value=0.5 unit=A
